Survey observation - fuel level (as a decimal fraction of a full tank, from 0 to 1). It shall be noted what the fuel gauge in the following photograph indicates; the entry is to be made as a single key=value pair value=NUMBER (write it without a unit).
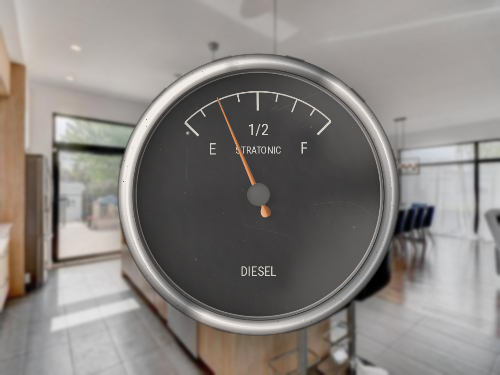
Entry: value=0.25
